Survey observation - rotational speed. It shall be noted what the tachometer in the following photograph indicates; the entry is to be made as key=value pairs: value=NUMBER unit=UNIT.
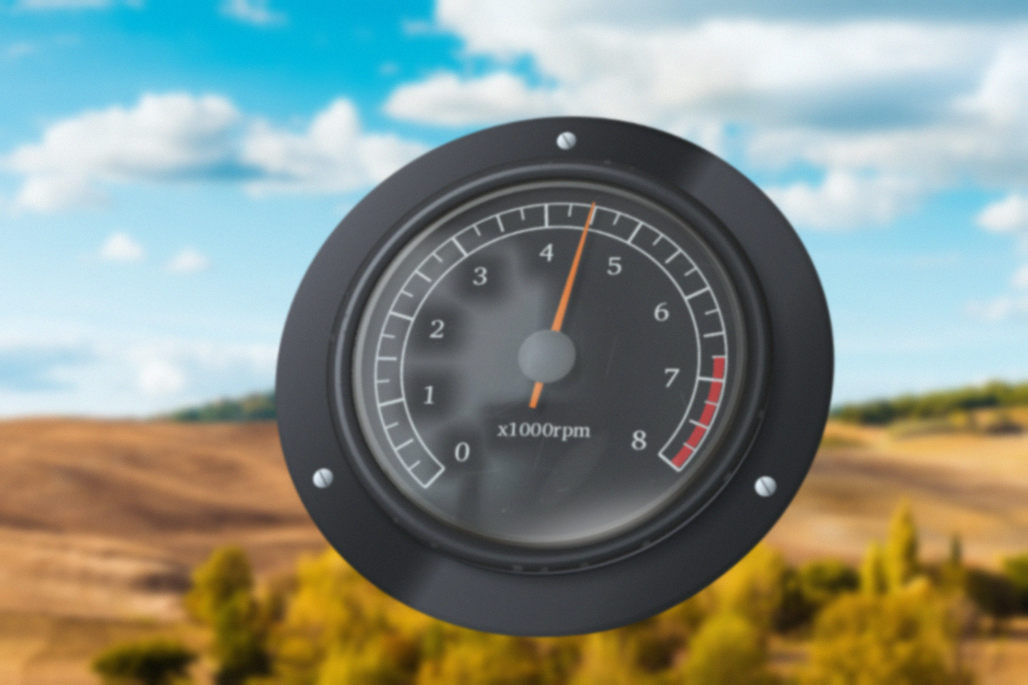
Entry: value=4500 unit=rpm
